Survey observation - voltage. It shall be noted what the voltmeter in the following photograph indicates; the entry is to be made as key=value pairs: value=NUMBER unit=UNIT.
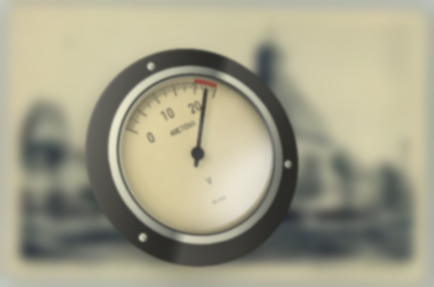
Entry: value=22.5 unit=V
